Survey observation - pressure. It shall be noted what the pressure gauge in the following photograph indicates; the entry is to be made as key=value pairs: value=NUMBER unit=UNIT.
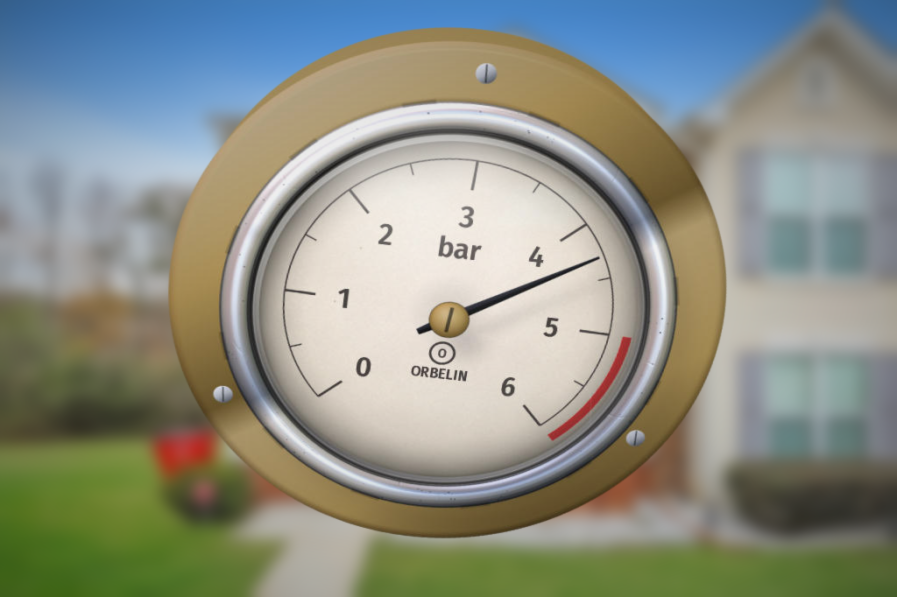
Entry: value=4.25 unit=bar
